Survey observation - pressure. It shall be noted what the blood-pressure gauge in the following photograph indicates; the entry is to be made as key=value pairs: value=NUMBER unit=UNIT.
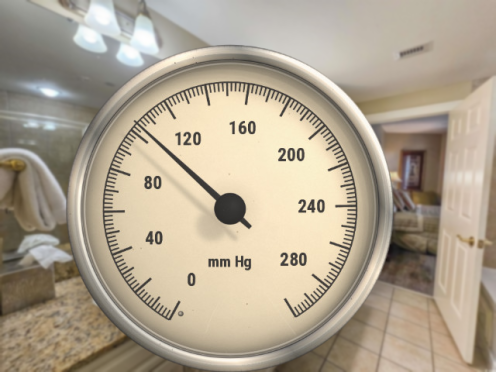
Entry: value=104 unit=mmHg
